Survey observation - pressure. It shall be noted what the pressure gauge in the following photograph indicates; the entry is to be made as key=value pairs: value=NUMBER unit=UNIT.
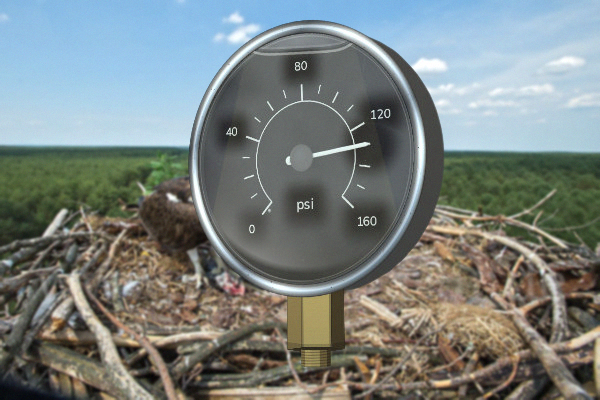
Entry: value=130 unit=psi
